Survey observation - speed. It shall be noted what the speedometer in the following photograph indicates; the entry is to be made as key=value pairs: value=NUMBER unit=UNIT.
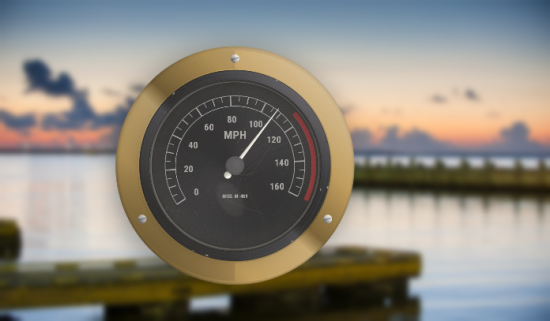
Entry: value=107.5 unit=mph
